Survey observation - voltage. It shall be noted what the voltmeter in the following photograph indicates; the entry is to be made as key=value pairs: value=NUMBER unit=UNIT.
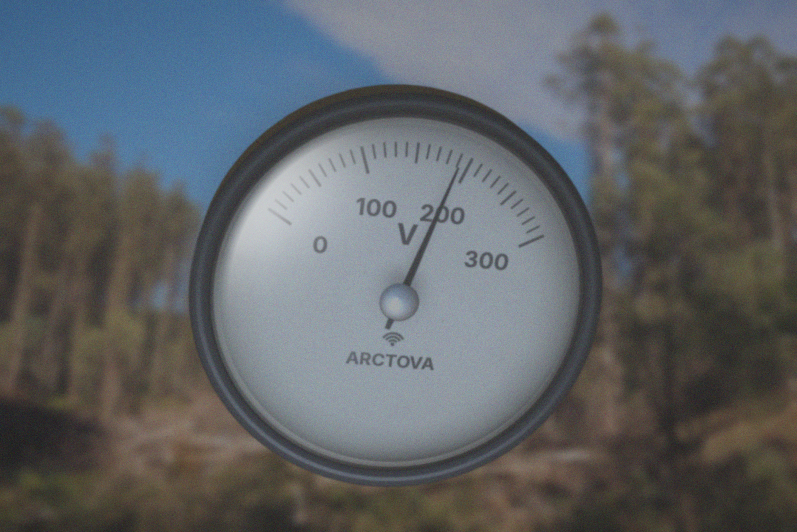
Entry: value=190 unit=V
